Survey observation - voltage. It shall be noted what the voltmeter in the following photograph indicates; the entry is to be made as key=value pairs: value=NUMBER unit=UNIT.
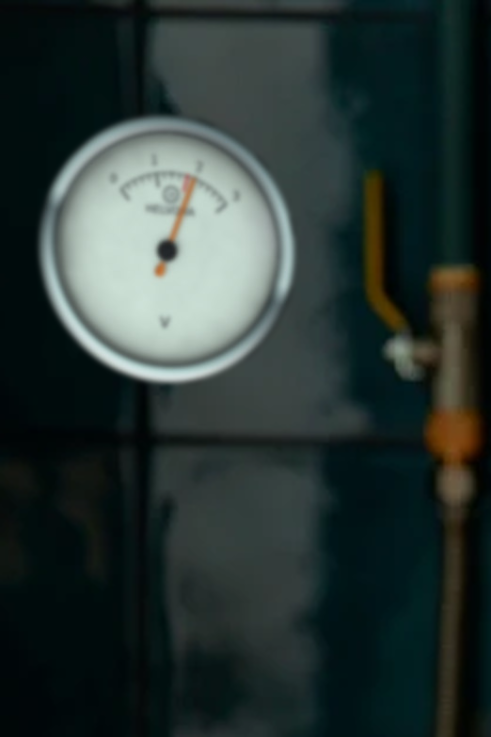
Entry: value=2 unit=V
